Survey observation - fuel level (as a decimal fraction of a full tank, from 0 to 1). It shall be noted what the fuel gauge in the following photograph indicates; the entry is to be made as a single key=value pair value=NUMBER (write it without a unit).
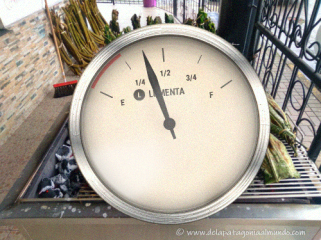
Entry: value=0.375
